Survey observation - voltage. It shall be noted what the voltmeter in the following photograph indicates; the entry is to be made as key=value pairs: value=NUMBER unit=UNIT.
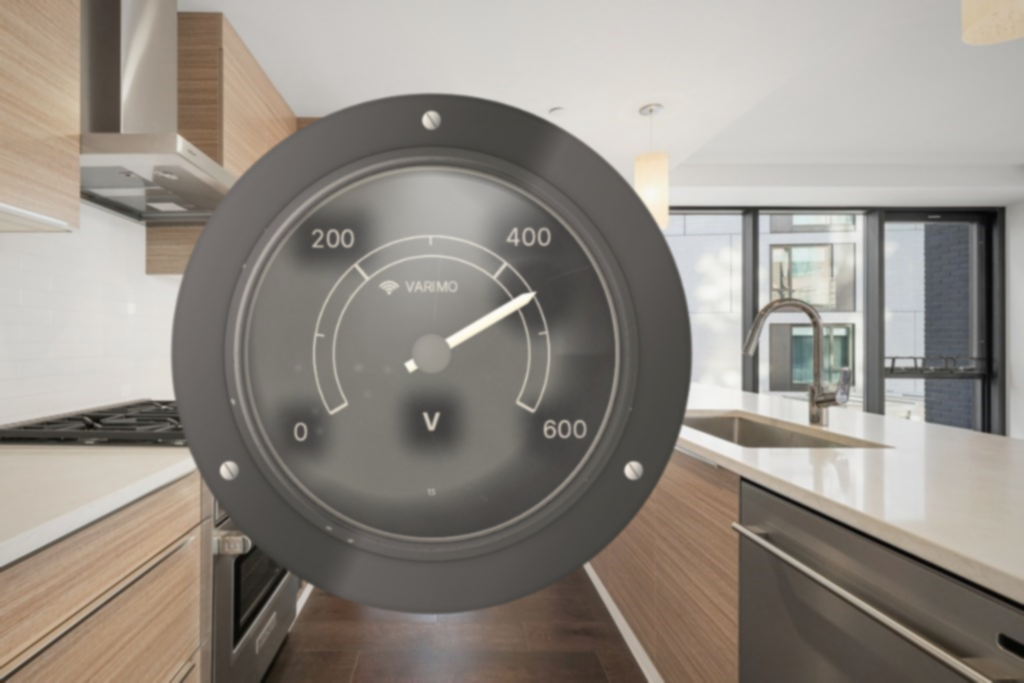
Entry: value=450 unit=V
